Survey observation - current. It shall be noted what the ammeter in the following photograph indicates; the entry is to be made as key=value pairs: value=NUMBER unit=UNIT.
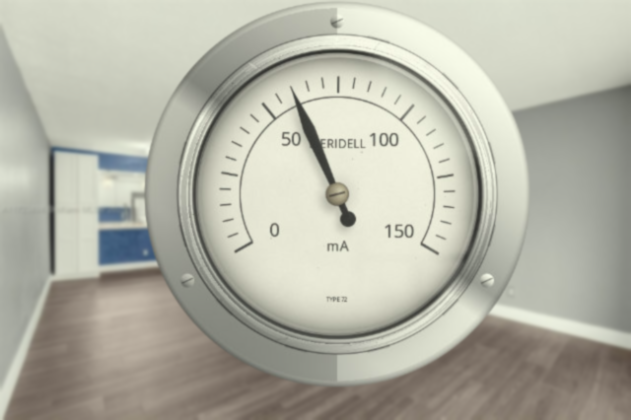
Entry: value=60 unit=mA
